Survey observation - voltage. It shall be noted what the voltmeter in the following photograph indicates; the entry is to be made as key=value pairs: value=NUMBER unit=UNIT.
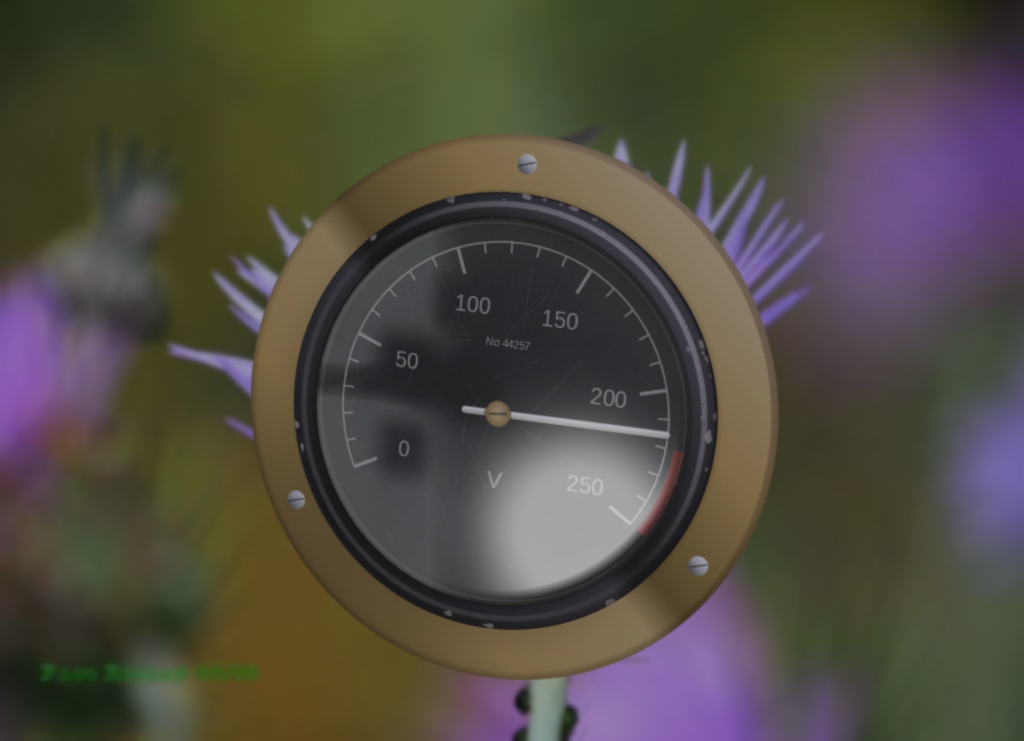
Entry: value=215 unit=V
